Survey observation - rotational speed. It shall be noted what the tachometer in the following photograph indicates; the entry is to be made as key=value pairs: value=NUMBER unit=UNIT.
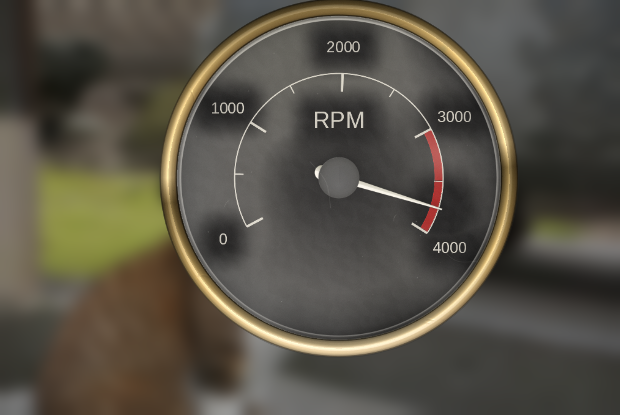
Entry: value=3750 unit=rpm
